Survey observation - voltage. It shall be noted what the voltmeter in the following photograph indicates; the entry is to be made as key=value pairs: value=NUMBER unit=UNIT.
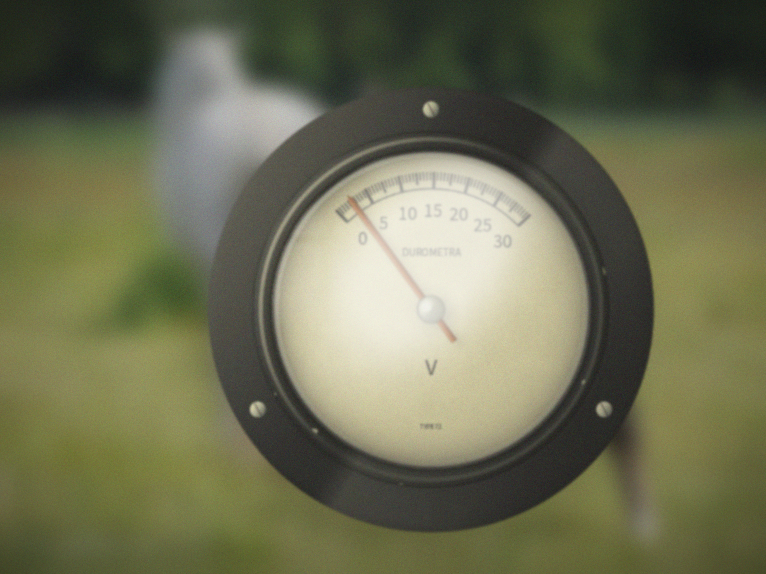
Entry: value=2.5 unit=V
